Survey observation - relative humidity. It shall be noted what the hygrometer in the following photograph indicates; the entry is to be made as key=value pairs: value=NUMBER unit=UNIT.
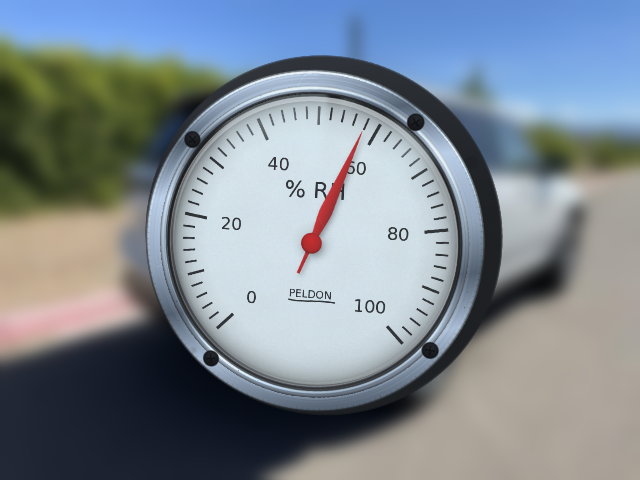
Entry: value=58 unit=%
